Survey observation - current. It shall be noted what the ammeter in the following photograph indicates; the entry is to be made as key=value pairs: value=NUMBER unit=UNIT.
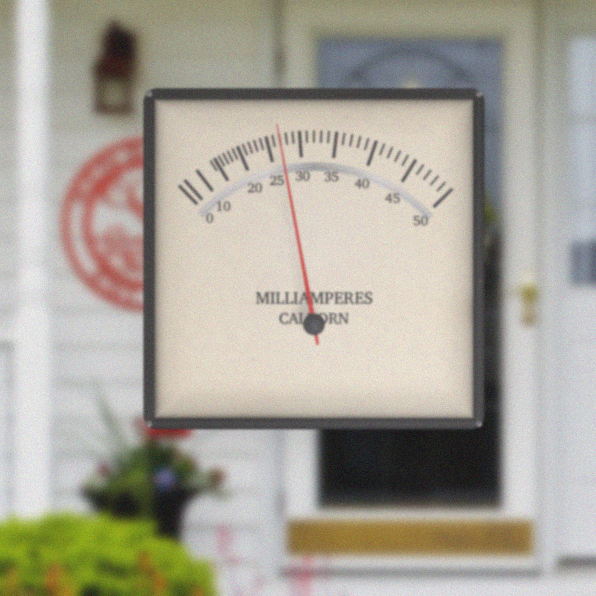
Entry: value=27 unit=mA
